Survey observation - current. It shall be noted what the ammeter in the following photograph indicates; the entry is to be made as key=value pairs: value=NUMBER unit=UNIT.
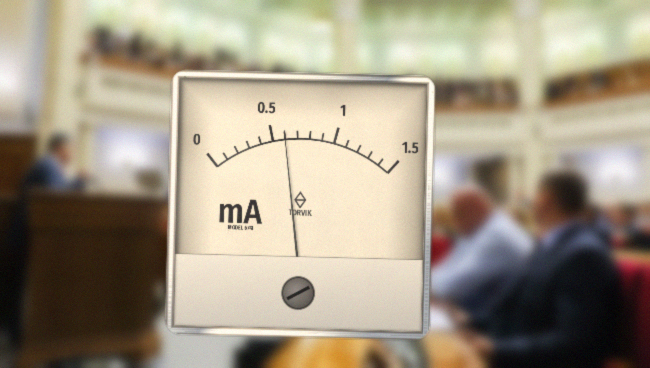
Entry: value=0.6 unit=mA
